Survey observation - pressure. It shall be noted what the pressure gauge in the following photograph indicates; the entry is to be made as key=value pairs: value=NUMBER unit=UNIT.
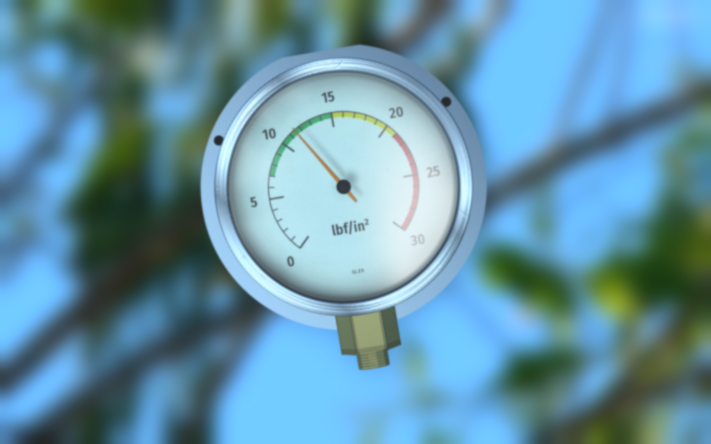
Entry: value=11.5 unit=psi
